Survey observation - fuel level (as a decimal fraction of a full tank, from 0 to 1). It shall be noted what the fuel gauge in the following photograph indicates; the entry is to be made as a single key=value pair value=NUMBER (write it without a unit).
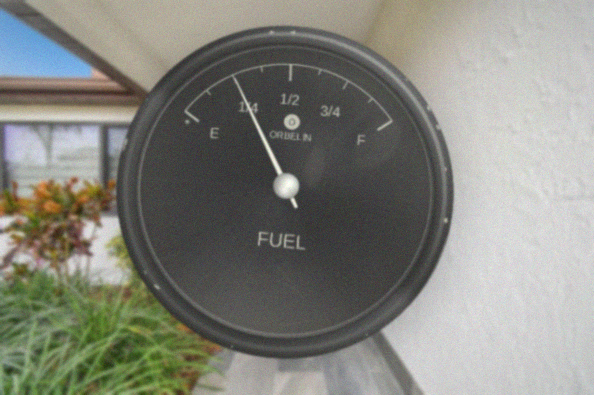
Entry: value=0.25
